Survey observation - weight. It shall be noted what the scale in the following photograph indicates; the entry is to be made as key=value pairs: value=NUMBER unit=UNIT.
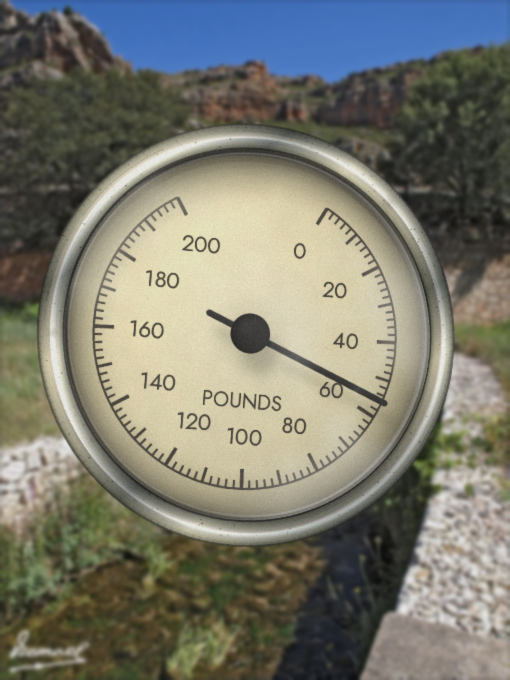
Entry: value=56 unit=lb
